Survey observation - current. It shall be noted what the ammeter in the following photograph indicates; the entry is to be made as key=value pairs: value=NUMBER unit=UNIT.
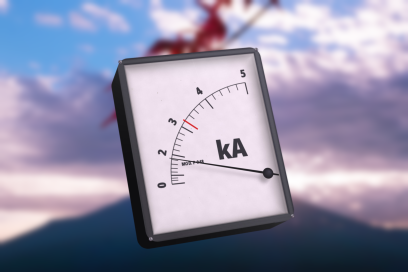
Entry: value=1.8 unit=kA
